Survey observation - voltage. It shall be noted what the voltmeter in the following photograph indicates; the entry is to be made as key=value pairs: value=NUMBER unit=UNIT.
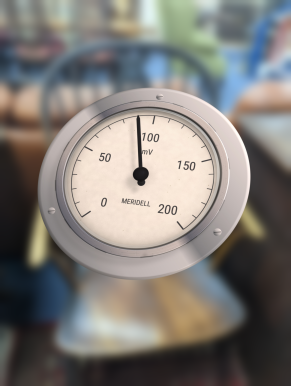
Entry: value=90 unit=mV
